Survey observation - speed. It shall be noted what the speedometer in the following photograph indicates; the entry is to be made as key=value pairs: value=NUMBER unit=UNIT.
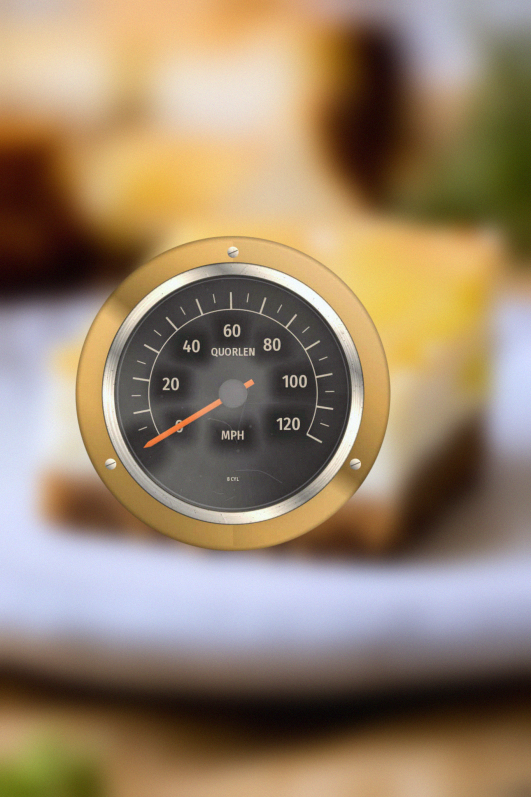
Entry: value=0 unit=mph
